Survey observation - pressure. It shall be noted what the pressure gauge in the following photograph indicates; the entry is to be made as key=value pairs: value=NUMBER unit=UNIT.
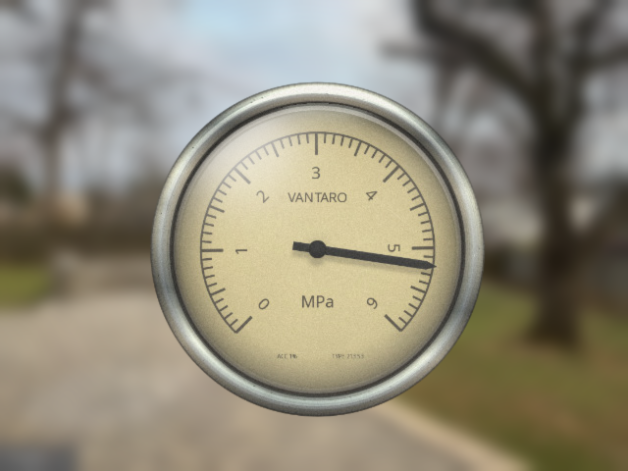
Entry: value=5.2 unit=MPa
